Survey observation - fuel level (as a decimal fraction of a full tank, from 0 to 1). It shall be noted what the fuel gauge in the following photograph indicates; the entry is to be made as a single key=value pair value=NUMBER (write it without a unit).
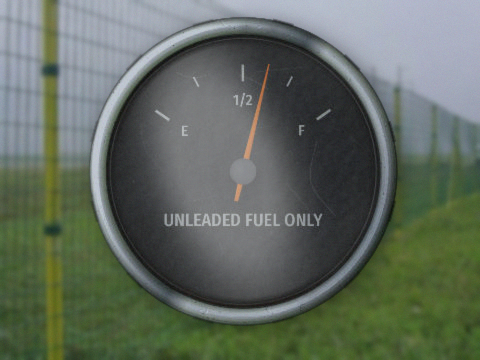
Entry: value=0.625
